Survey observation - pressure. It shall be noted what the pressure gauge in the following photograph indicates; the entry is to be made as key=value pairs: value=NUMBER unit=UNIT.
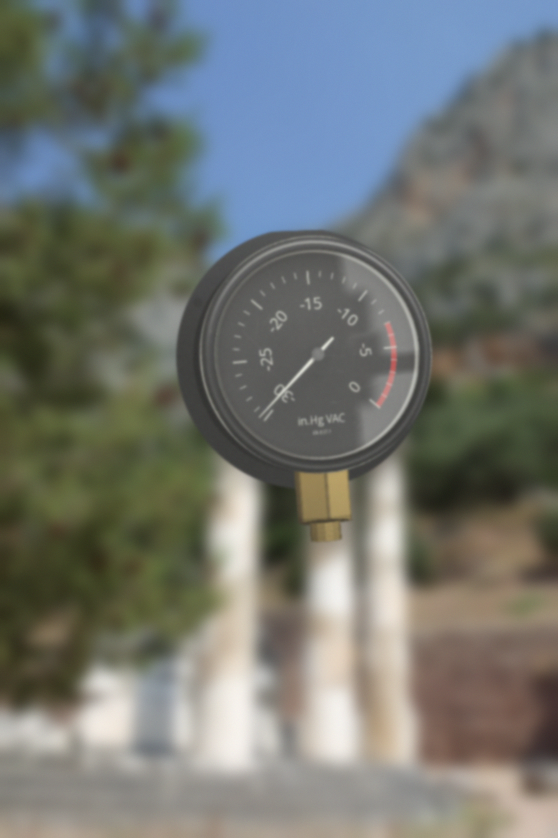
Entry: value=-29.5 unit=inHg
